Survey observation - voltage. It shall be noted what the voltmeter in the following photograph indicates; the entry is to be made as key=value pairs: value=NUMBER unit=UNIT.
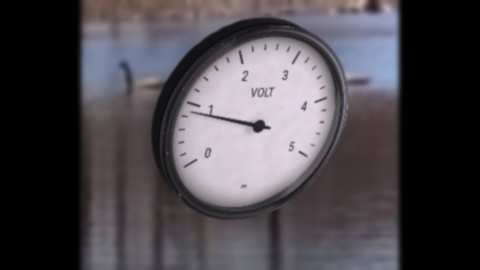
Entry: value=0.9 unit=V
